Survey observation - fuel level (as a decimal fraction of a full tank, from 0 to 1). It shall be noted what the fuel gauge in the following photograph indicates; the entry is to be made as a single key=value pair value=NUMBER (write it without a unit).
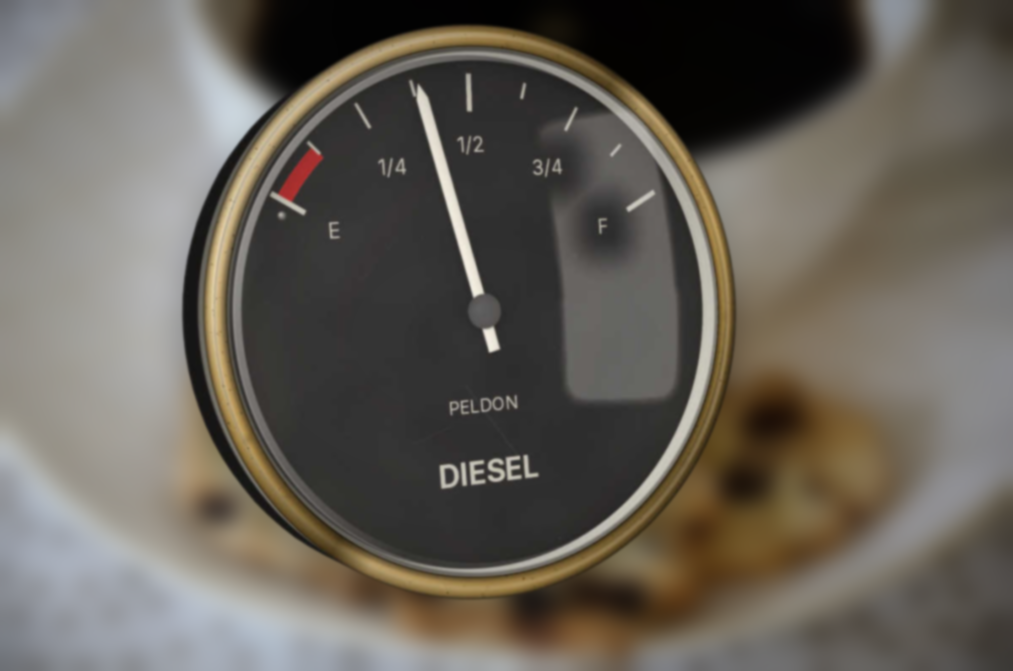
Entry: value=0.375
